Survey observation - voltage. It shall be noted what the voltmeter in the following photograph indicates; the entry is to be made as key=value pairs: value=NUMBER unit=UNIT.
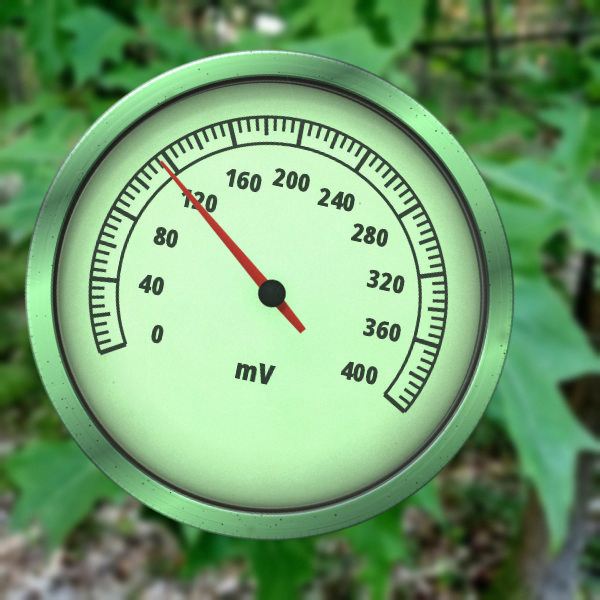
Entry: value=115 unit=mV
